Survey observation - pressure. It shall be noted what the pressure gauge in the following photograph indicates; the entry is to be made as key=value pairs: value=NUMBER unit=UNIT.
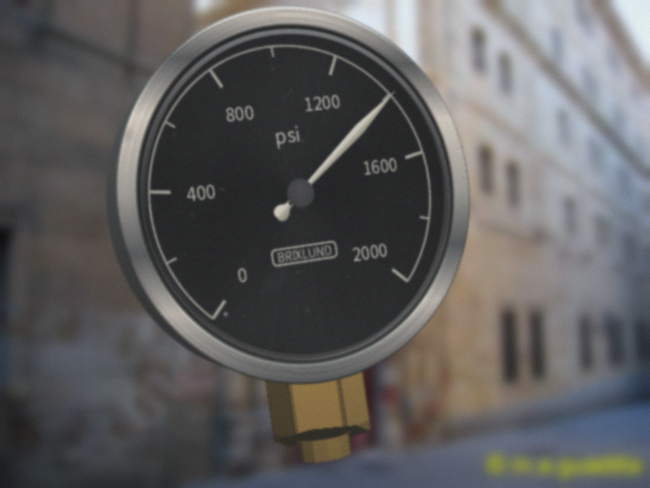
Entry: value=1400 unit=psi
